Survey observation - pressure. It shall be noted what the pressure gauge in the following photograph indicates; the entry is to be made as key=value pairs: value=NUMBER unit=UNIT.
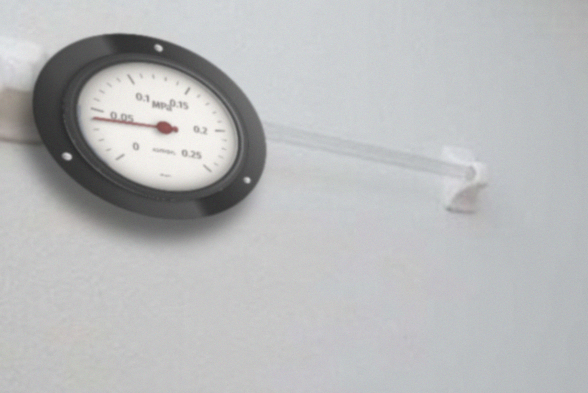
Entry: value=0.04 unit=MPa
